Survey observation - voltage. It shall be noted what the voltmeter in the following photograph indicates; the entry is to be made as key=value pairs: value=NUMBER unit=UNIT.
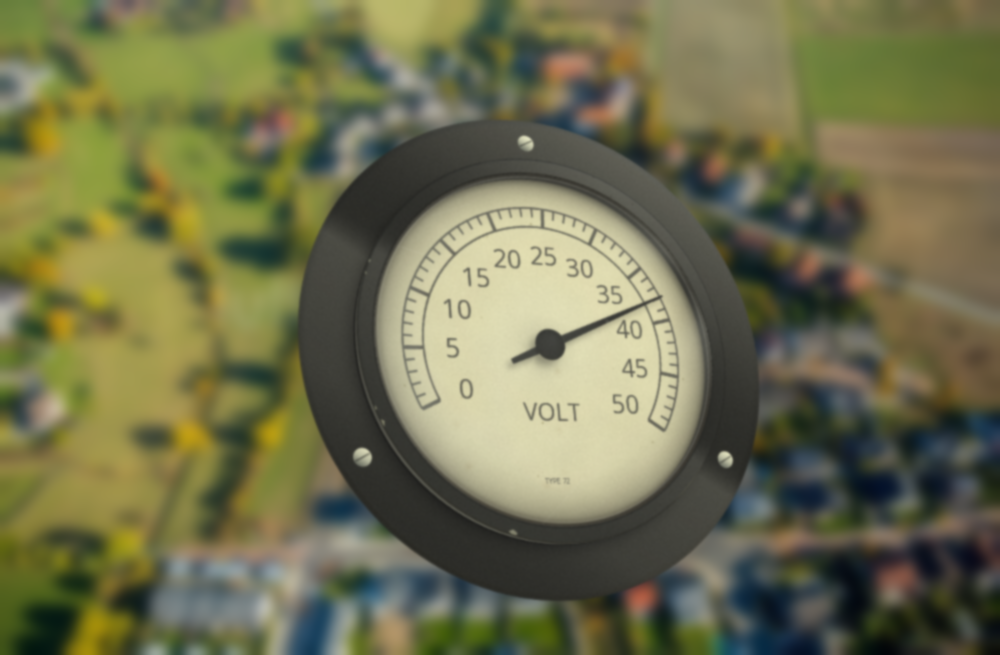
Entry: value=38 unit=V
